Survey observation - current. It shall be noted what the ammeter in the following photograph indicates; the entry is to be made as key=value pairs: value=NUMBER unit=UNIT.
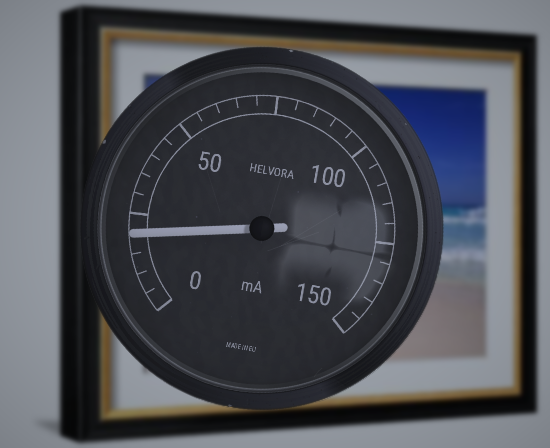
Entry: value=20 unit=mA
